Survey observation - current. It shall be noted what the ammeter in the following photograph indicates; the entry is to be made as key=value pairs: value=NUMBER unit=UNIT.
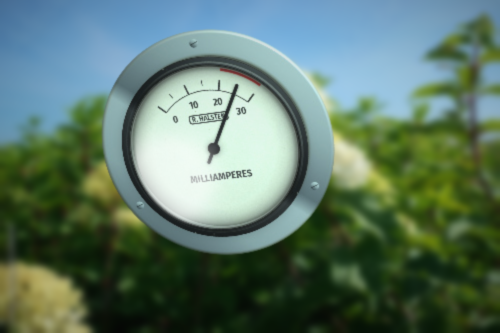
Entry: value=25 unit=mA
